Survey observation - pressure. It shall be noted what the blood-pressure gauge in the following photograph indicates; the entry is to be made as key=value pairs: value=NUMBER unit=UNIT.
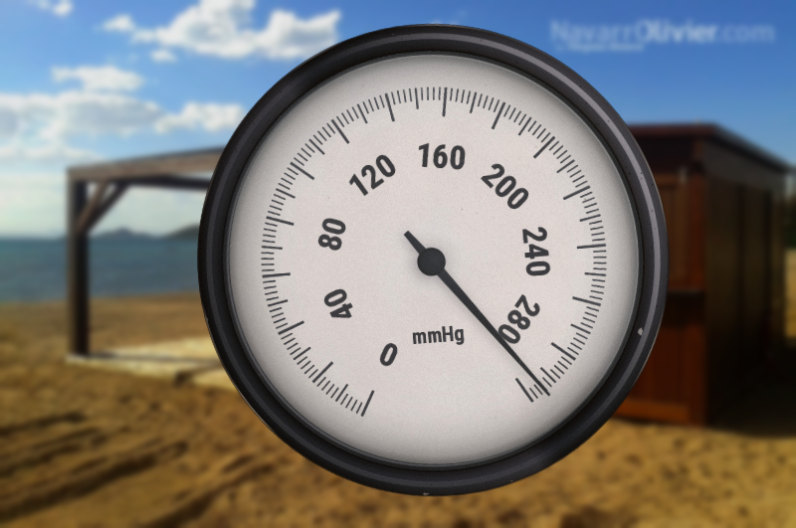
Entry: value=294 unit=mmHg
